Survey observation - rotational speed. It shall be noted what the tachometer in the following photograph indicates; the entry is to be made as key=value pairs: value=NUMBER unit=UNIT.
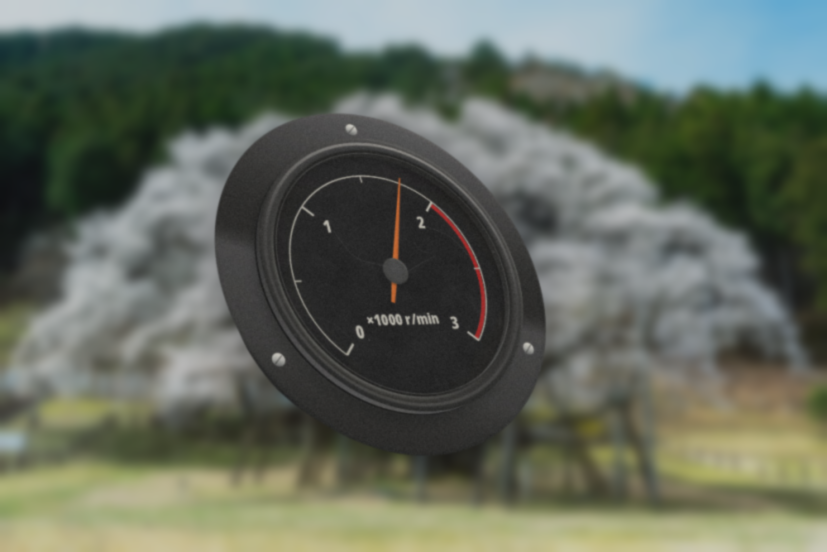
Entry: value=1750 unit=rpm
